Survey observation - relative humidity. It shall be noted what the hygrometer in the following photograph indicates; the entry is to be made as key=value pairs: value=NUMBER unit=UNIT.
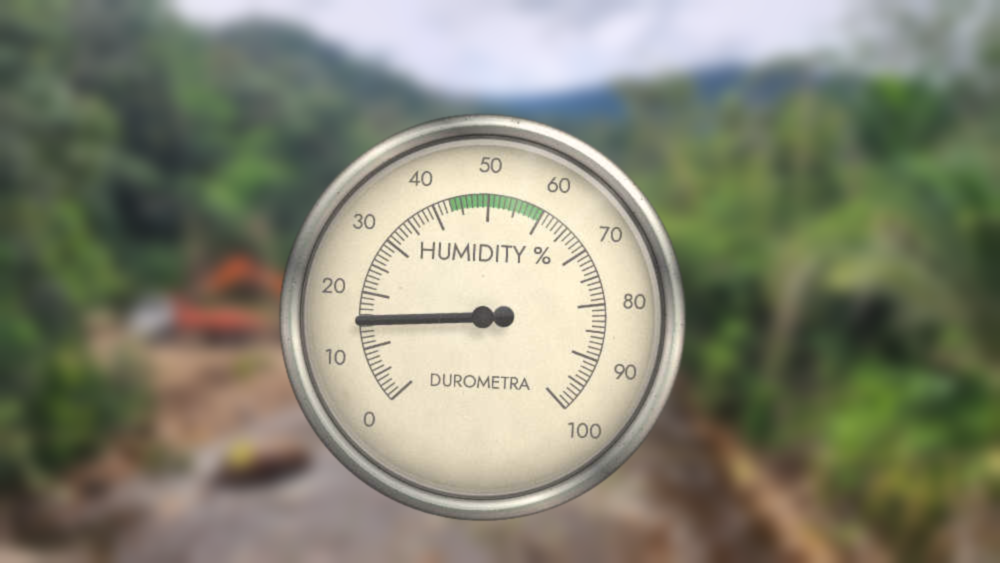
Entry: value=15 unit=%
